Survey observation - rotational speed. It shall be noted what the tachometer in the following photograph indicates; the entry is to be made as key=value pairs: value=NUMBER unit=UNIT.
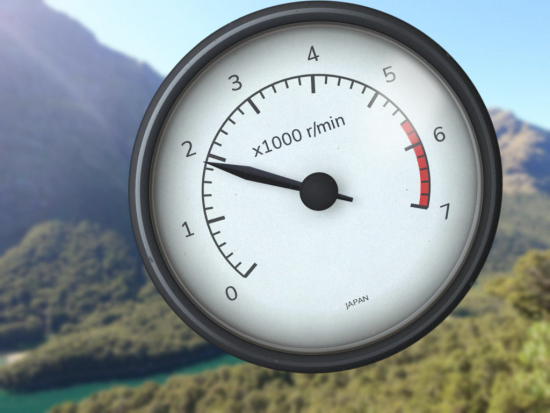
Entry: value=1900 unit=rpm
